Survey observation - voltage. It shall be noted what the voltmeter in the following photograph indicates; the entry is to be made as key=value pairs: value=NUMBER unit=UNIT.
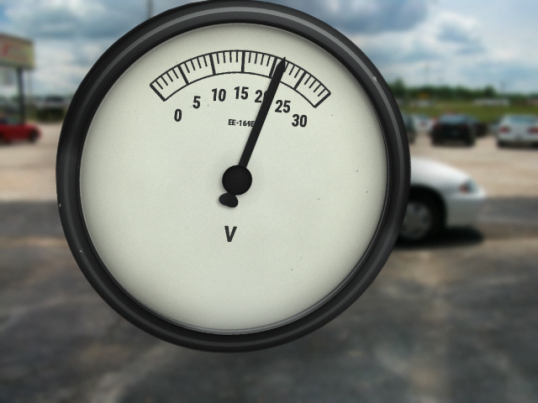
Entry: value=21 unit=V
